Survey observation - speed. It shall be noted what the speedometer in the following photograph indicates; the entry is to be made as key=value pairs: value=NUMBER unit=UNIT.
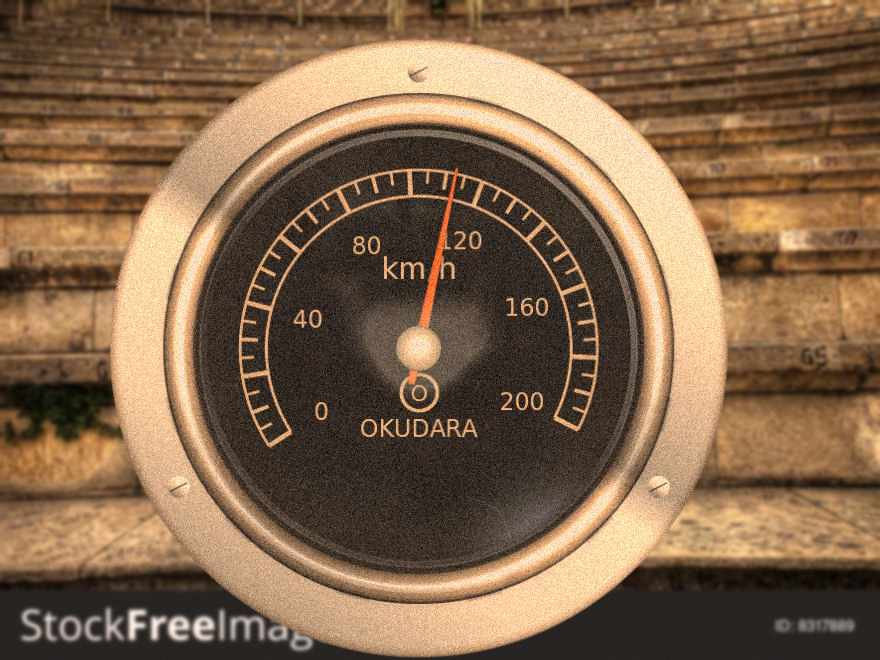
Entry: value=112.5 unit=km/h
